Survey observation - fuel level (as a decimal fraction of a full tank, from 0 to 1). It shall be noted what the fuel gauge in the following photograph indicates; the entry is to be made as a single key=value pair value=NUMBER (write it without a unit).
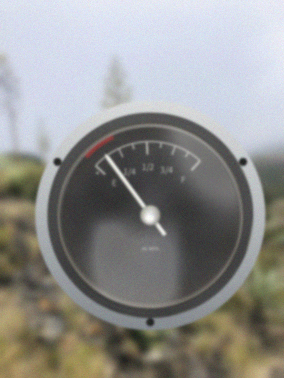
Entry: value=0.125
